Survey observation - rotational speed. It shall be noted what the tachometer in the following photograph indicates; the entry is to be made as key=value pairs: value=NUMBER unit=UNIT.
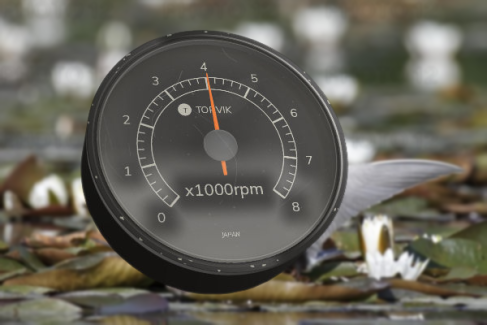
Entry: value=4000 unit=rpm
